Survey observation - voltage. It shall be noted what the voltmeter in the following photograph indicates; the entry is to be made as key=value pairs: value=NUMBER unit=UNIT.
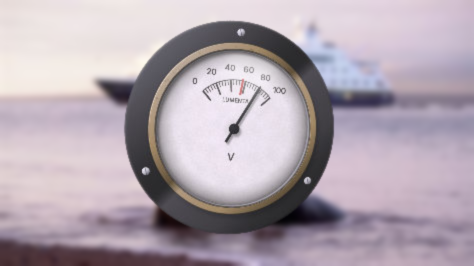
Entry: value=80 unit=V
